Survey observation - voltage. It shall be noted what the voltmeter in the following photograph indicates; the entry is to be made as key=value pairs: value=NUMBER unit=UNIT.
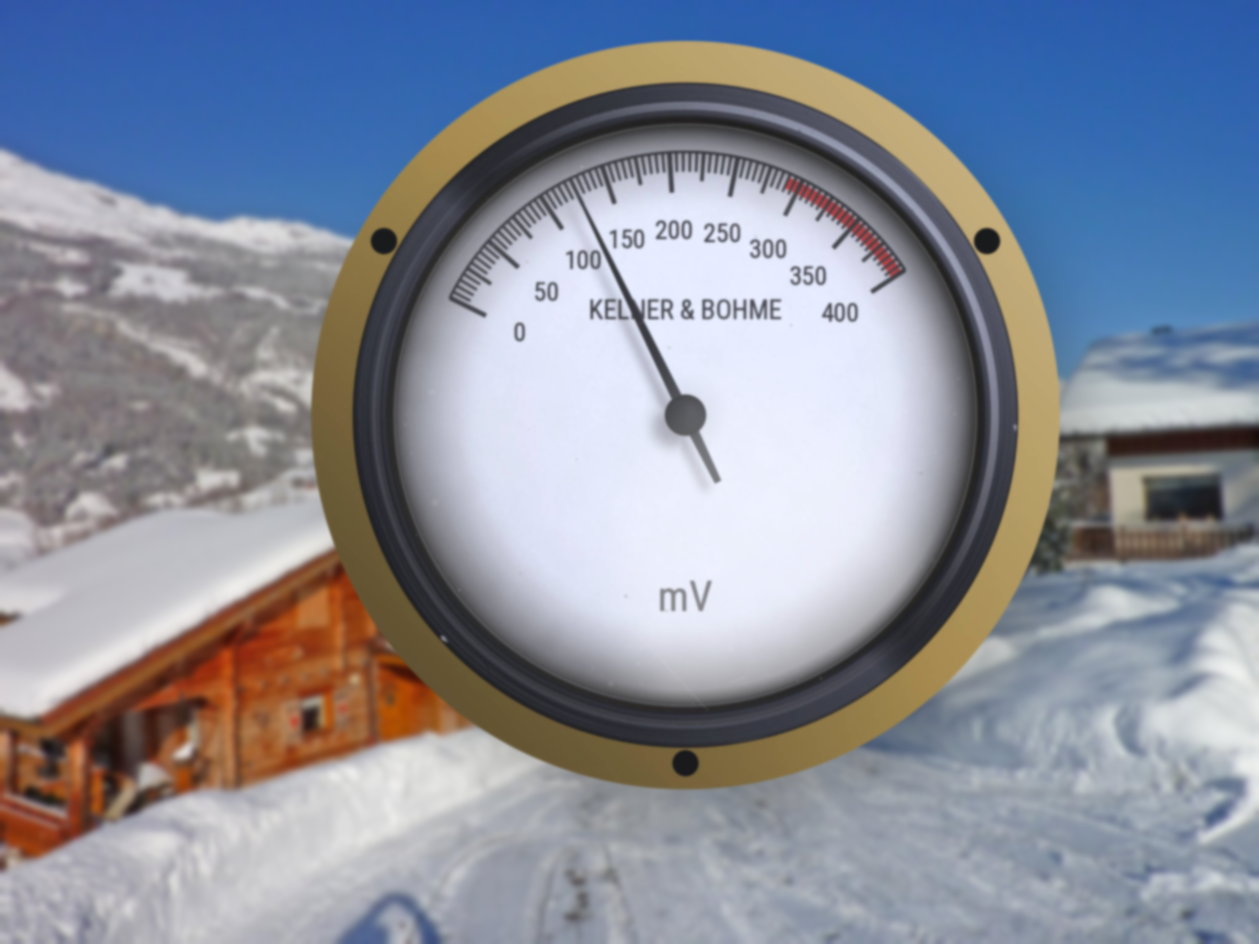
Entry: value=125 unit=mV
